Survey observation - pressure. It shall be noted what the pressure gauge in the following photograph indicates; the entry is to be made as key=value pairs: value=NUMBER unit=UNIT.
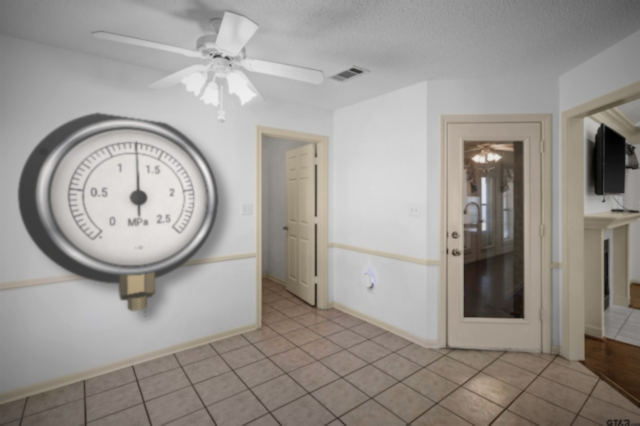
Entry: value=1.25 unit=MPa
